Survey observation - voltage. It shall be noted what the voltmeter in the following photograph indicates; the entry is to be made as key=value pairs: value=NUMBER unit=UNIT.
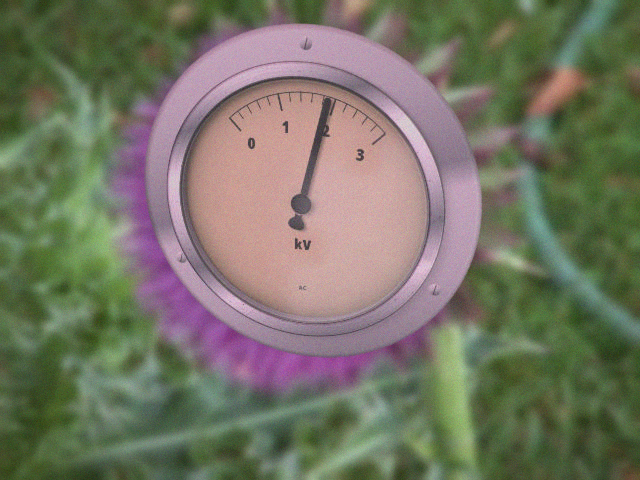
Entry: value=1.9 unit=kV
